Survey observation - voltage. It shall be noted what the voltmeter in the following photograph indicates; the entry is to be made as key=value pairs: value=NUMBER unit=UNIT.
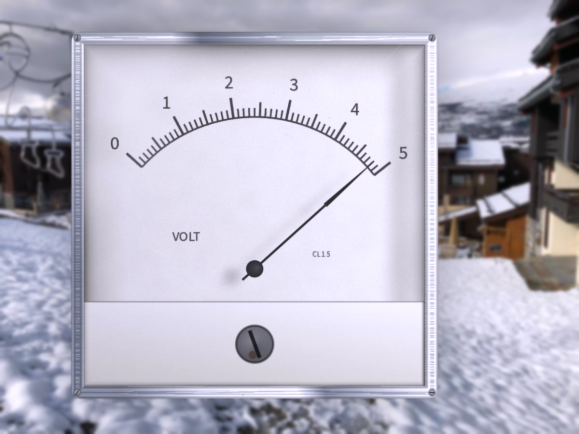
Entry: value=4.8 unit=V
